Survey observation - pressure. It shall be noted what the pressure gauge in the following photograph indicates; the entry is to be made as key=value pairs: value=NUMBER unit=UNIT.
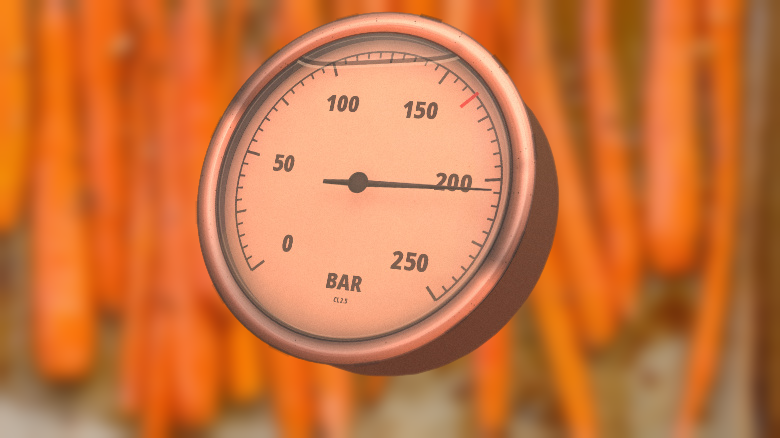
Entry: value=205 unit=bar
